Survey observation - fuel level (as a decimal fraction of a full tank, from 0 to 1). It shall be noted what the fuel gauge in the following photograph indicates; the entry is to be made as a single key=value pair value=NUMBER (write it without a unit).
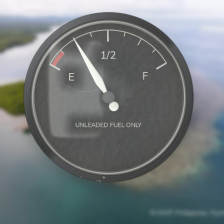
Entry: value=0.25
